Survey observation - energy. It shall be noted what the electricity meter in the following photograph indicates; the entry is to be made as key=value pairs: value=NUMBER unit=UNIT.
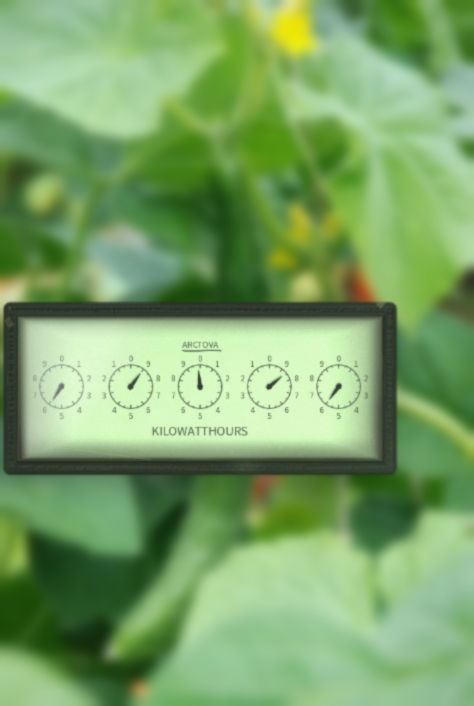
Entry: value=58986 unit=kWh
